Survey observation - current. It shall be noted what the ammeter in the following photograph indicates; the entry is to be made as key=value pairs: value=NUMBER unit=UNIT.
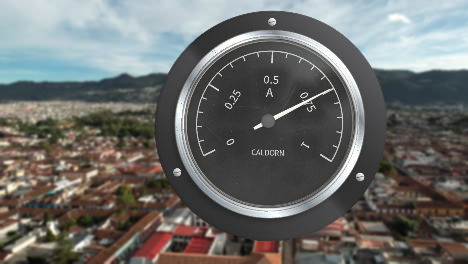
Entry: value=0.75 unit=A
